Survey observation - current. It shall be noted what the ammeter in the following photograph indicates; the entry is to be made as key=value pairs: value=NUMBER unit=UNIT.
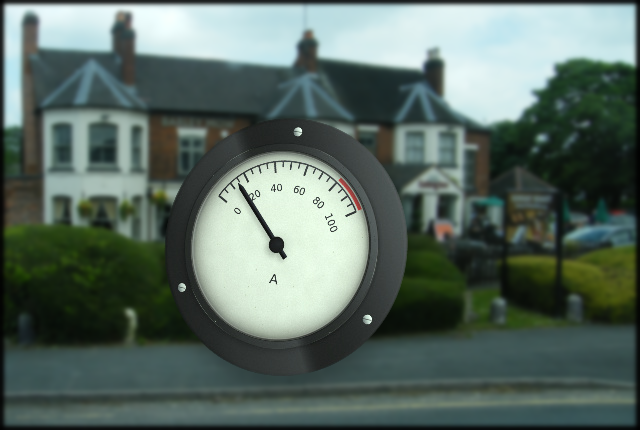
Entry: value=15 unit=A
